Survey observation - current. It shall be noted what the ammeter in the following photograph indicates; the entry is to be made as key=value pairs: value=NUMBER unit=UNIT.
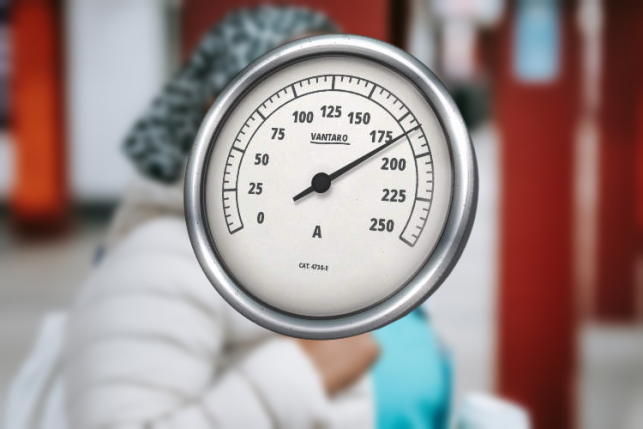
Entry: value=185 unit=A
